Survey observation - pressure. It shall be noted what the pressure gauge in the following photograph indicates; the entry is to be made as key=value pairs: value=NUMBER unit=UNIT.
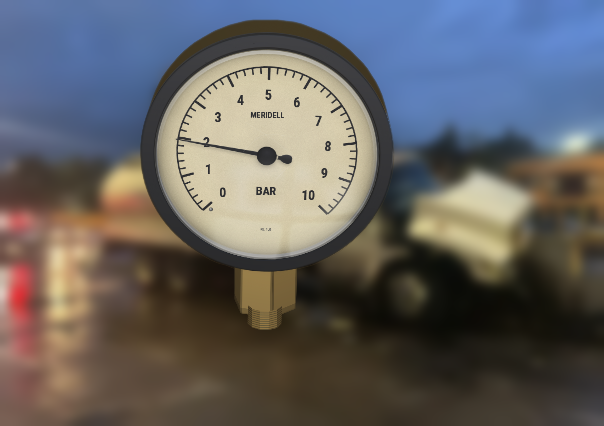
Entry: value=2 unit=bar
